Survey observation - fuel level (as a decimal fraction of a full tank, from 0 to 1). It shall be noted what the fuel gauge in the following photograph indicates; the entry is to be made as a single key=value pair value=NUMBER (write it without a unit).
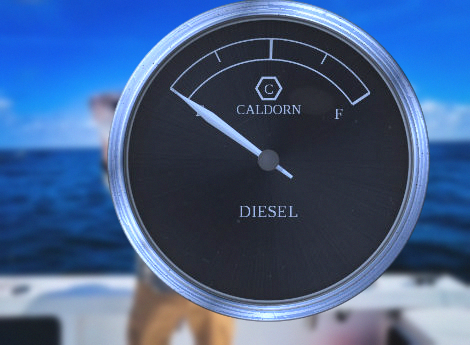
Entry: value=0
